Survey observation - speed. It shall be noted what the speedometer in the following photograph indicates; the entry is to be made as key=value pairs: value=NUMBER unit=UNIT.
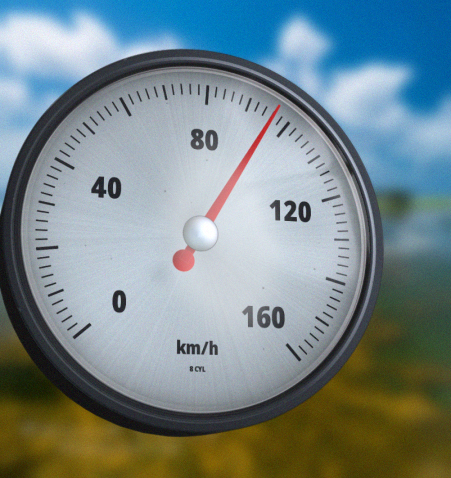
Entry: value=96 unit=km/h
